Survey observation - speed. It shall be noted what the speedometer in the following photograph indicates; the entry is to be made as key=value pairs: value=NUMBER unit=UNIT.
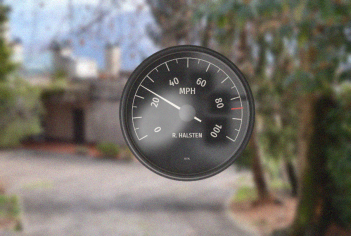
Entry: value=25 unit=mph
